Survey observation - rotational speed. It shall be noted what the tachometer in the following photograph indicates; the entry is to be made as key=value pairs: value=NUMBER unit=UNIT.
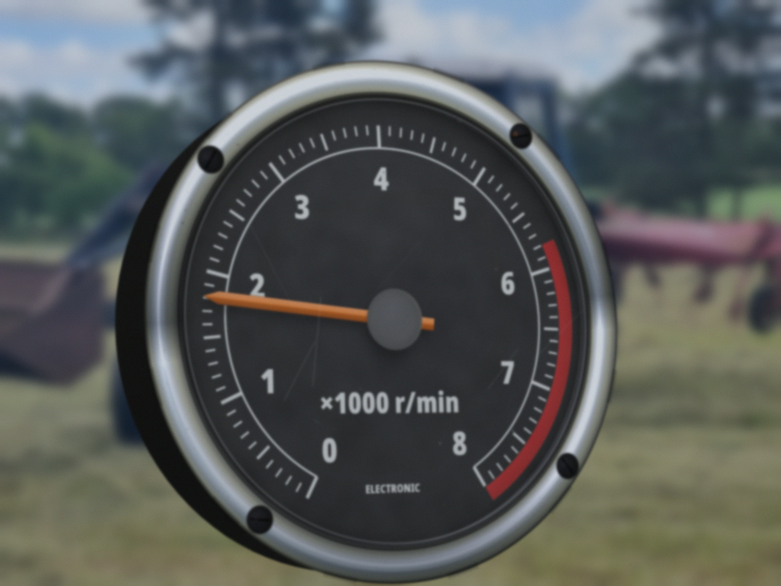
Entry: value=1800 unit=rpm
